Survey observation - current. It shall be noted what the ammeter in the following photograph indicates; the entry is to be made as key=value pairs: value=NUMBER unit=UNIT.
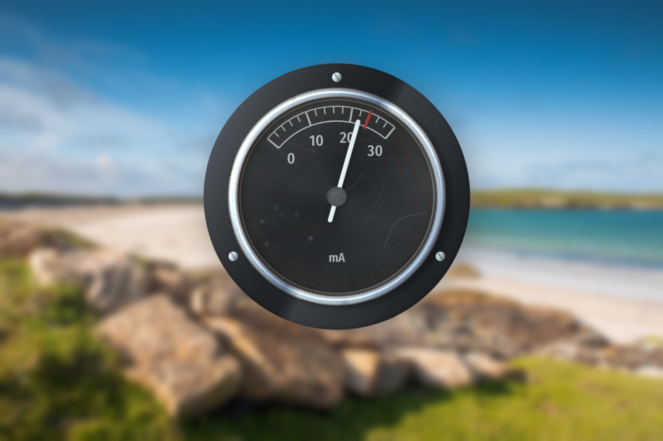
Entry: value=22 unit=mA
